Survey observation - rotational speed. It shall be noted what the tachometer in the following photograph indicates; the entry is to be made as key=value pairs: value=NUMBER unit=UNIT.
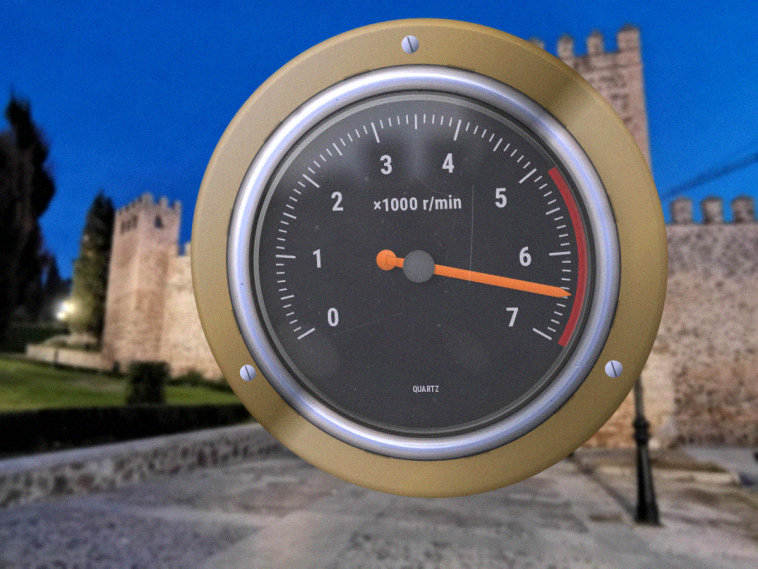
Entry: value=6450 unit=rpm
